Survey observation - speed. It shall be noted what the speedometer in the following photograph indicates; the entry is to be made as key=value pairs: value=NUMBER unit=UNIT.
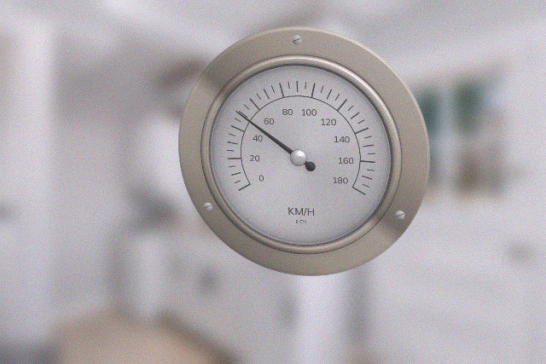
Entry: value=50 unit=km/h
